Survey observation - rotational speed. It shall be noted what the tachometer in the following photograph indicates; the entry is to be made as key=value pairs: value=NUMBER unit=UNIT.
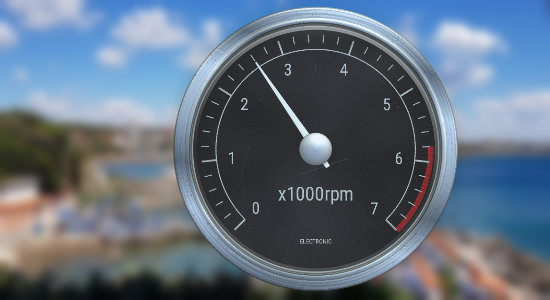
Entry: value=2600 unit=rpm
